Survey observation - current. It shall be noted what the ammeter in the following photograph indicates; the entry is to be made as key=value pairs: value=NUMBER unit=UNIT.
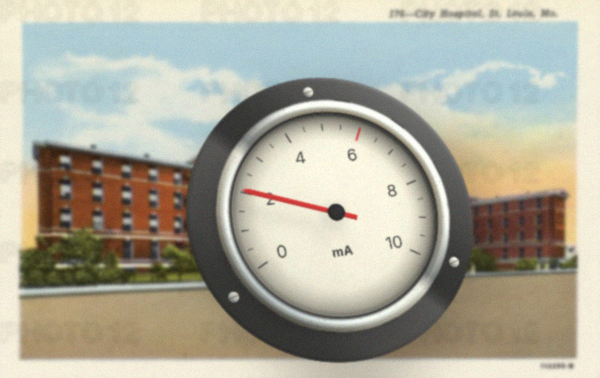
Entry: value=2 unit=mA
